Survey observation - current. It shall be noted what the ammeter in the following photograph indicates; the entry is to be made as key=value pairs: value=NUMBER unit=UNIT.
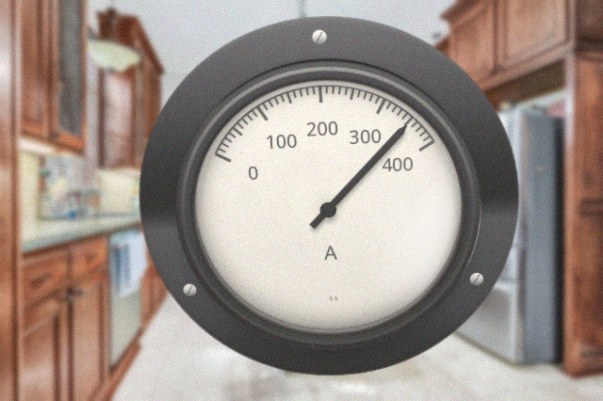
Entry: value=350 unit=A
